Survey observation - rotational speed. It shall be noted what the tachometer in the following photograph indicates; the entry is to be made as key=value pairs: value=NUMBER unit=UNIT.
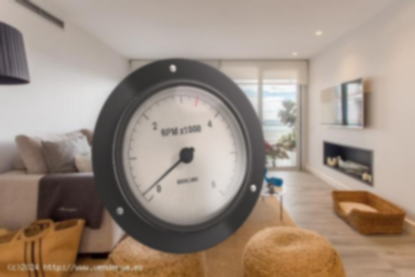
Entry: value=200 unit=rpm
